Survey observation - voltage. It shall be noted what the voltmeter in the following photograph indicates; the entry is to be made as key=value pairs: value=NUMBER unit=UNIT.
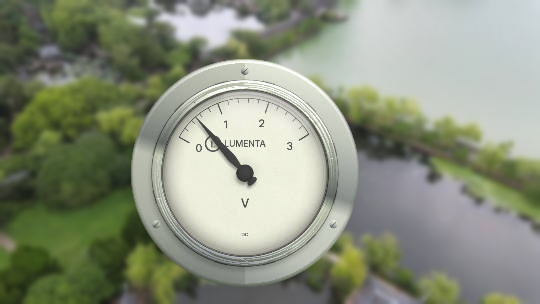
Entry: value=0.5 unit=V
